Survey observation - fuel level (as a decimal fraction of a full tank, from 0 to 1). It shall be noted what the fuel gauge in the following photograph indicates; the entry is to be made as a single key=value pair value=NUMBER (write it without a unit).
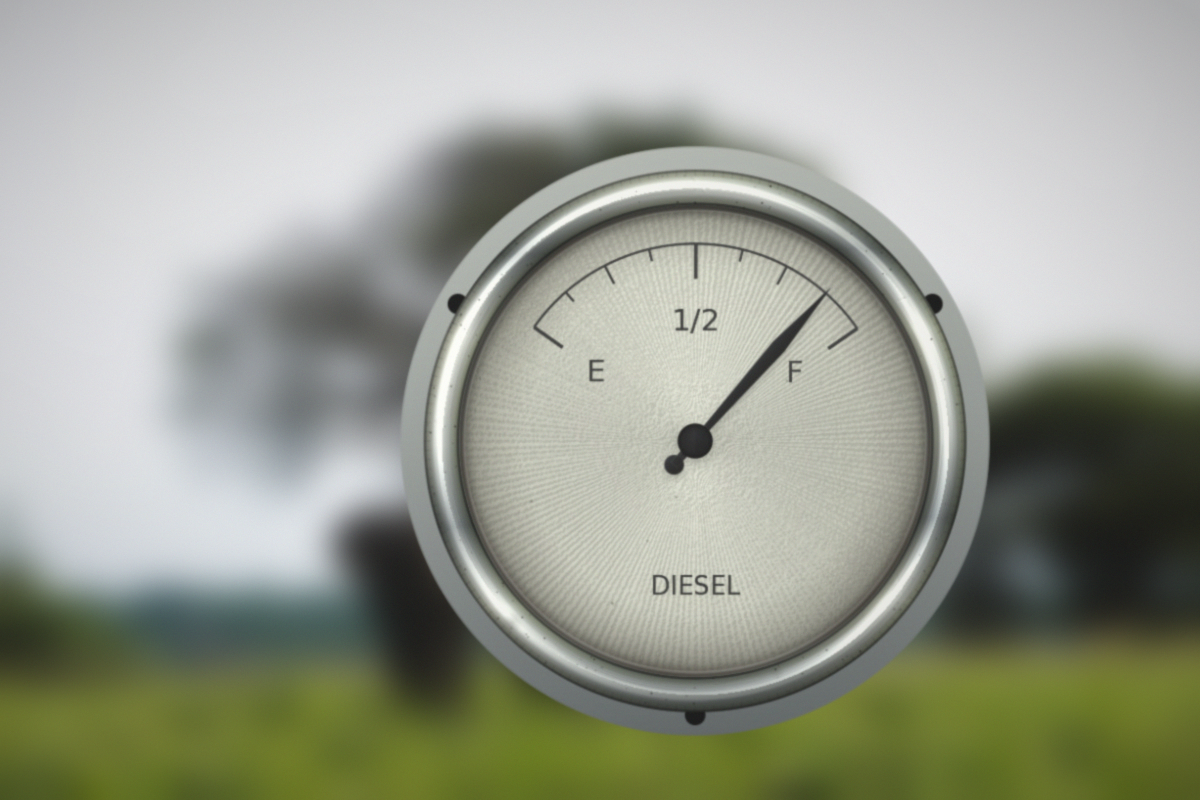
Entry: value=0.875
